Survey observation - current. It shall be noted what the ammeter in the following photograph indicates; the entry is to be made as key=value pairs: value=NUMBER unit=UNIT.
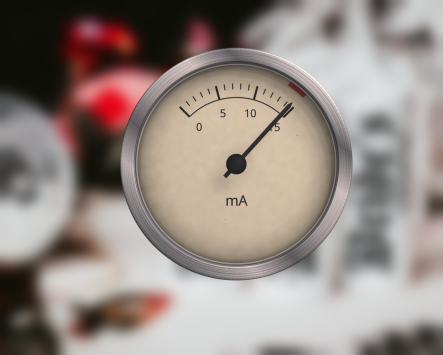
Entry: value=14.5 unit=mA
